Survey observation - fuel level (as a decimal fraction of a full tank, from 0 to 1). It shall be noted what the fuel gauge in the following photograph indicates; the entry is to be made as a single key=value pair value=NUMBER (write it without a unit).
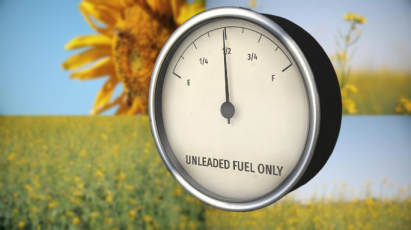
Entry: value=0.5
